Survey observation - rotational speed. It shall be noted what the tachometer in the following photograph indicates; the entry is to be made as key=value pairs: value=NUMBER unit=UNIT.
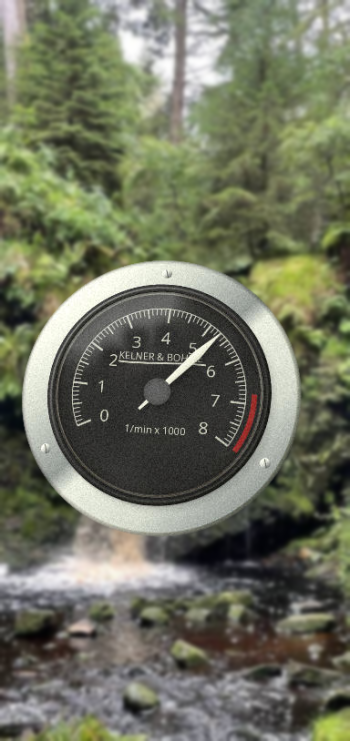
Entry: value=5300 unit=rpm
